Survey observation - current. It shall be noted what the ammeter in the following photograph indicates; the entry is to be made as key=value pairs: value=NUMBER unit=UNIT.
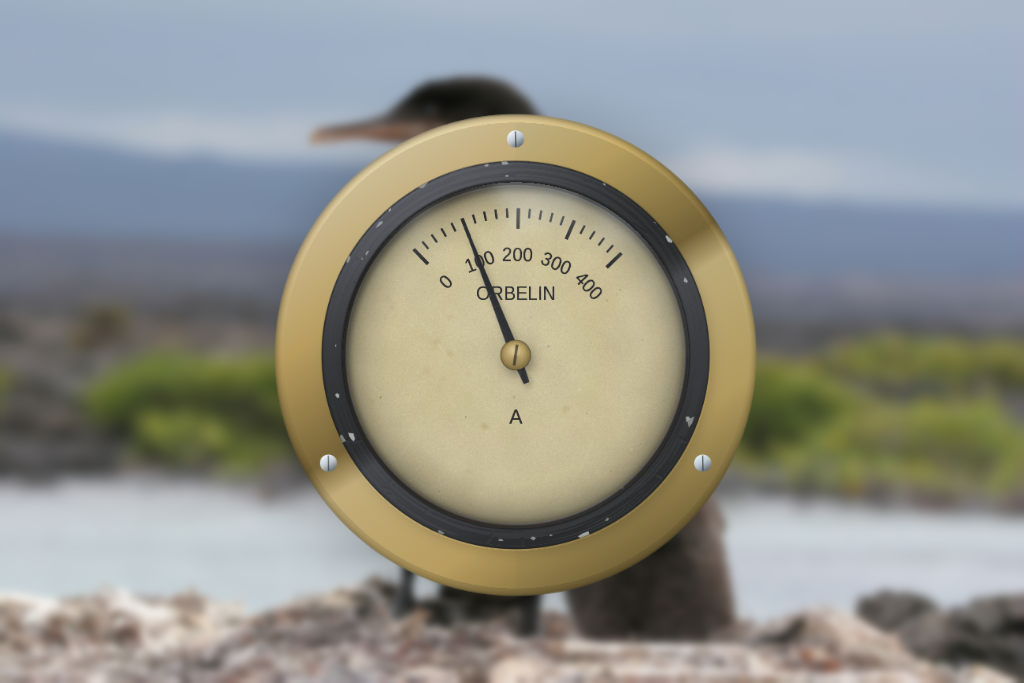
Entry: value=100 unit=A
